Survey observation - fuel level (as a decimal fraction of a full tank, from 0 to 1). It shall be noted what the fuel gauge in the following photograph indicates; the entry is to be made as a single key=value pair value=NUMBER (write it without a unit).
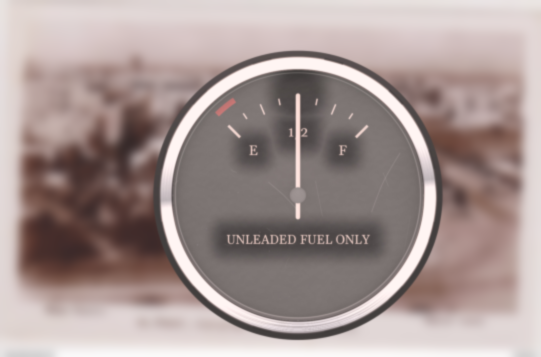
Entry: value=0.5
